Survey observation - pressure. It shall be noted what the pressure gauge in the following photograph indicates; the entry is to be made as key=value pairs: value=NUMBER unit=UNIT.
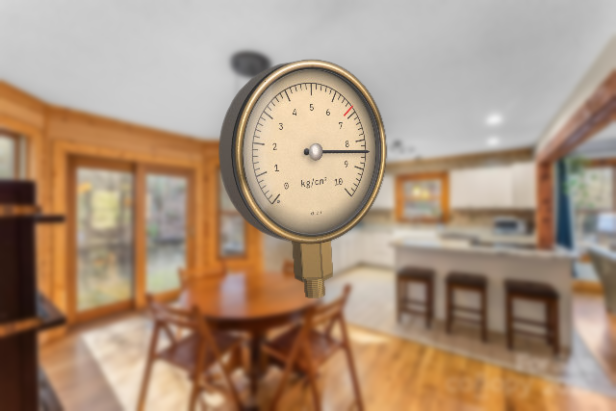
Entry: value=8.4 unit=kg/cm²
